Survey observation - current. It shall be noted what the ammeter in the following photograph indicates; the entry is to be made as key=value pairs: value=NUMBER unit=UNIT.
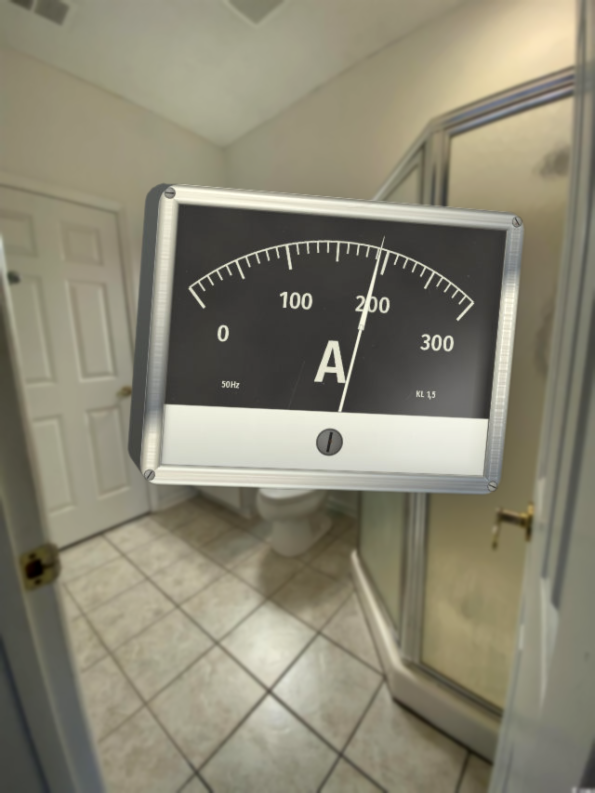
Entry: value=190 unit=A
